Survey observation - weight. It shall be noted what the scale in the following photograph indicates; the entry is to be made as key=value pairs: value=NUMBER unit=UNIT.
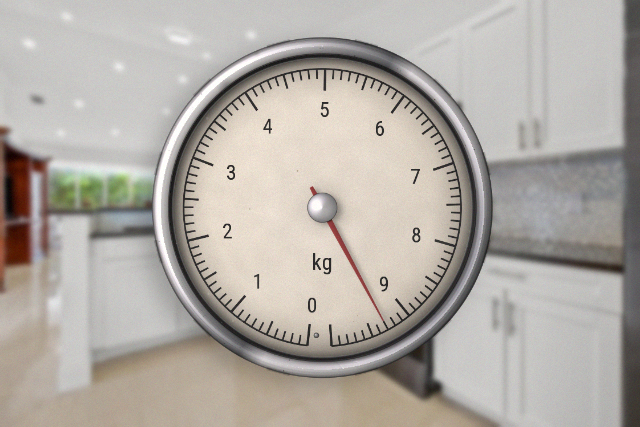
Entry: value=9.3 unit=kg
